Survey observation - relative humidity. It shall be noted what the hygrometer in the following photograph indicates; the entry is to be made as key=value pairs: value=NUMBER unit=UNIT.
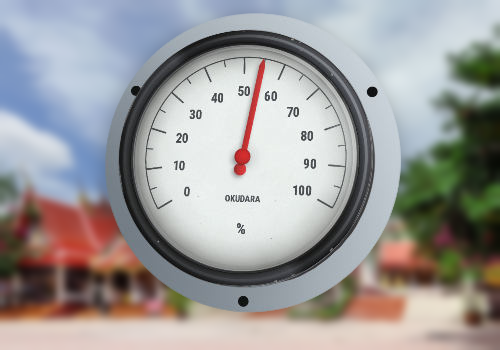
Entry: value=55 unit=%
